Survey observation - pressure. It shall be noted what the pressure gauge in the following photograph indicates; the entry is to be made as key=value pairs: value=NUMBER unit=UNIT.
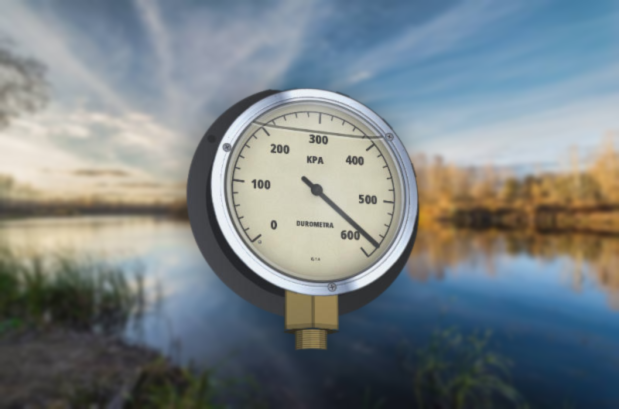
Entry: value=580 unit=kPa
